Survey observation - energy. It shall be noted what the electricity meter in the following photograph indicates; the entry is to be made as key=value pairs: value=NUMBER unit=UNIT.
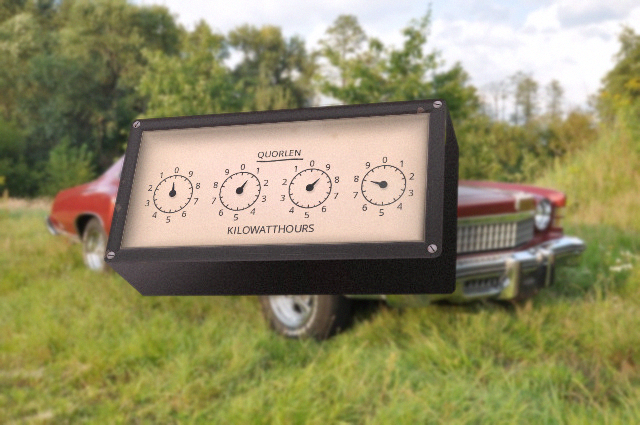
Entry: value=88 unit=kWh
